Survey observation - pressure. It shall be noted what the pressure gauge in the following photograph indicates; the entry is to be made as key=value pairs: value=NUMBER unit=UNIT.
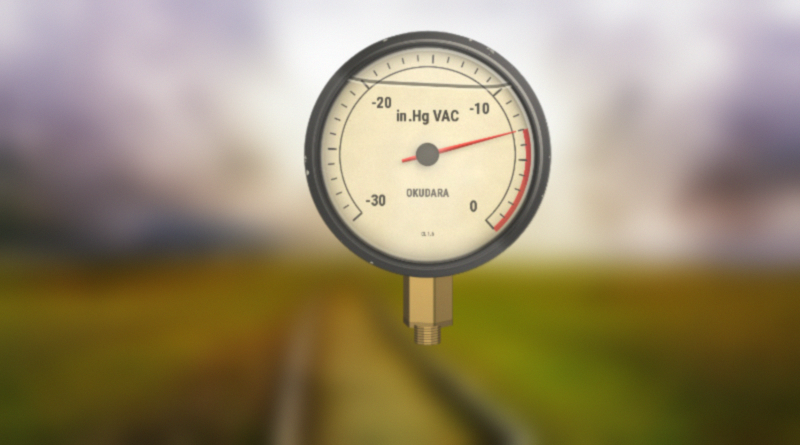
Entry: value=-7 unit=inHg
